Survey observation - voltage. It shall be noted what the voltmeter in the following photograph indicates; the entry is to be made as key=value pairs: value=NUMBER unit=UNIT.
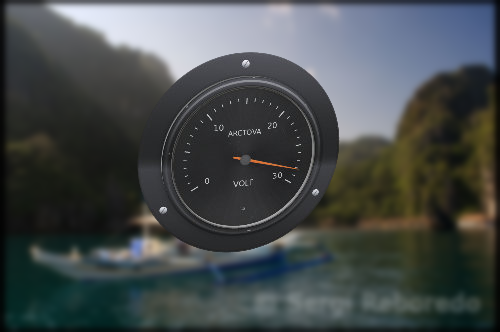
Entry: value=28 unit=V
